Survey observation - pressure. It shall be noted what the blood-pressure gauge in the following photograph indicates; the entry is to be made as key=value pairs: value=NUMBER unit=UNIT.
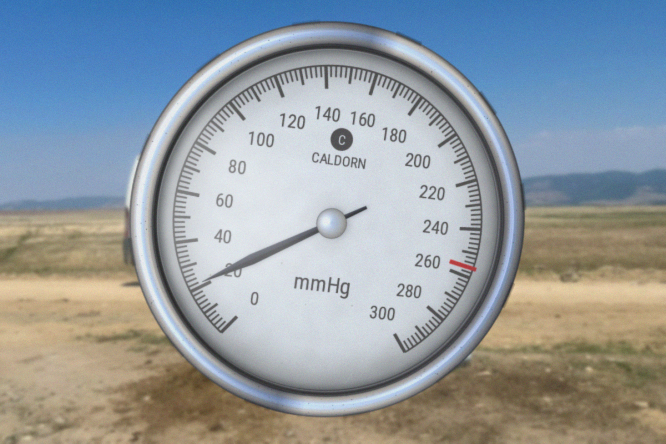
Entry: value=22 unit=mmHg
